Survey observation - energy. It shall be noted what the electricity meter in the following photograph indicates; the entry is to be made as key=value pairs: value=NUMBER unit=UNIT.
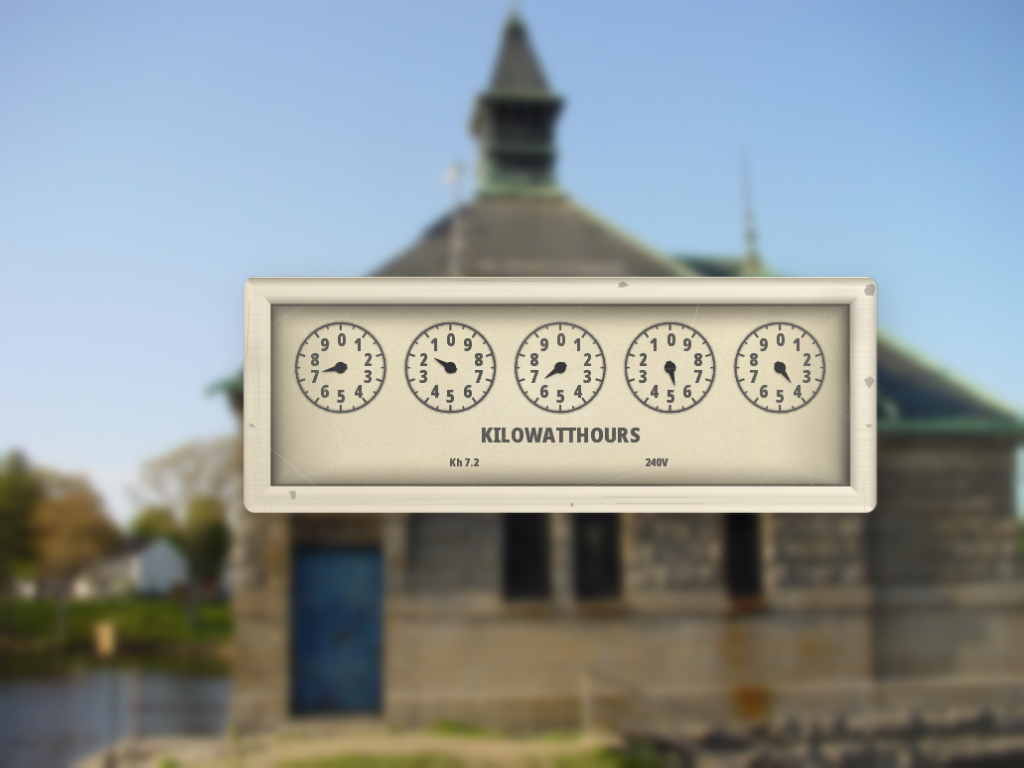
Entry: value=71654 unit=kWh
